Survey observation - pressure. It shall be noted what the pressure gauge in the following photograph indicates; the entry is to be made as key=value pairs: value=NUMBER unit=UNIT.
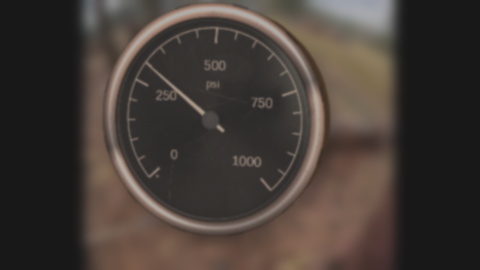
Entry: value=300 unit=psi
